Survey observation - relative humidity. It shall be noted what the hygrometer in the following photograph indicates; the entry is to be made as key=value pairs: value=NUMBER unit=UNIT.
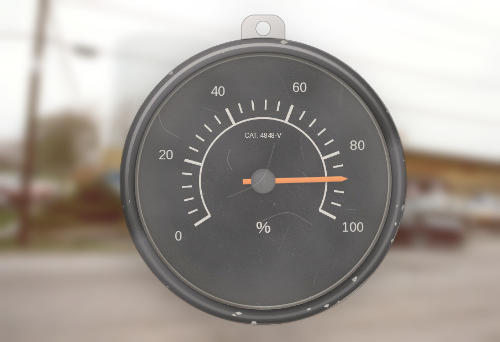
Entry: value=88 unit=%
